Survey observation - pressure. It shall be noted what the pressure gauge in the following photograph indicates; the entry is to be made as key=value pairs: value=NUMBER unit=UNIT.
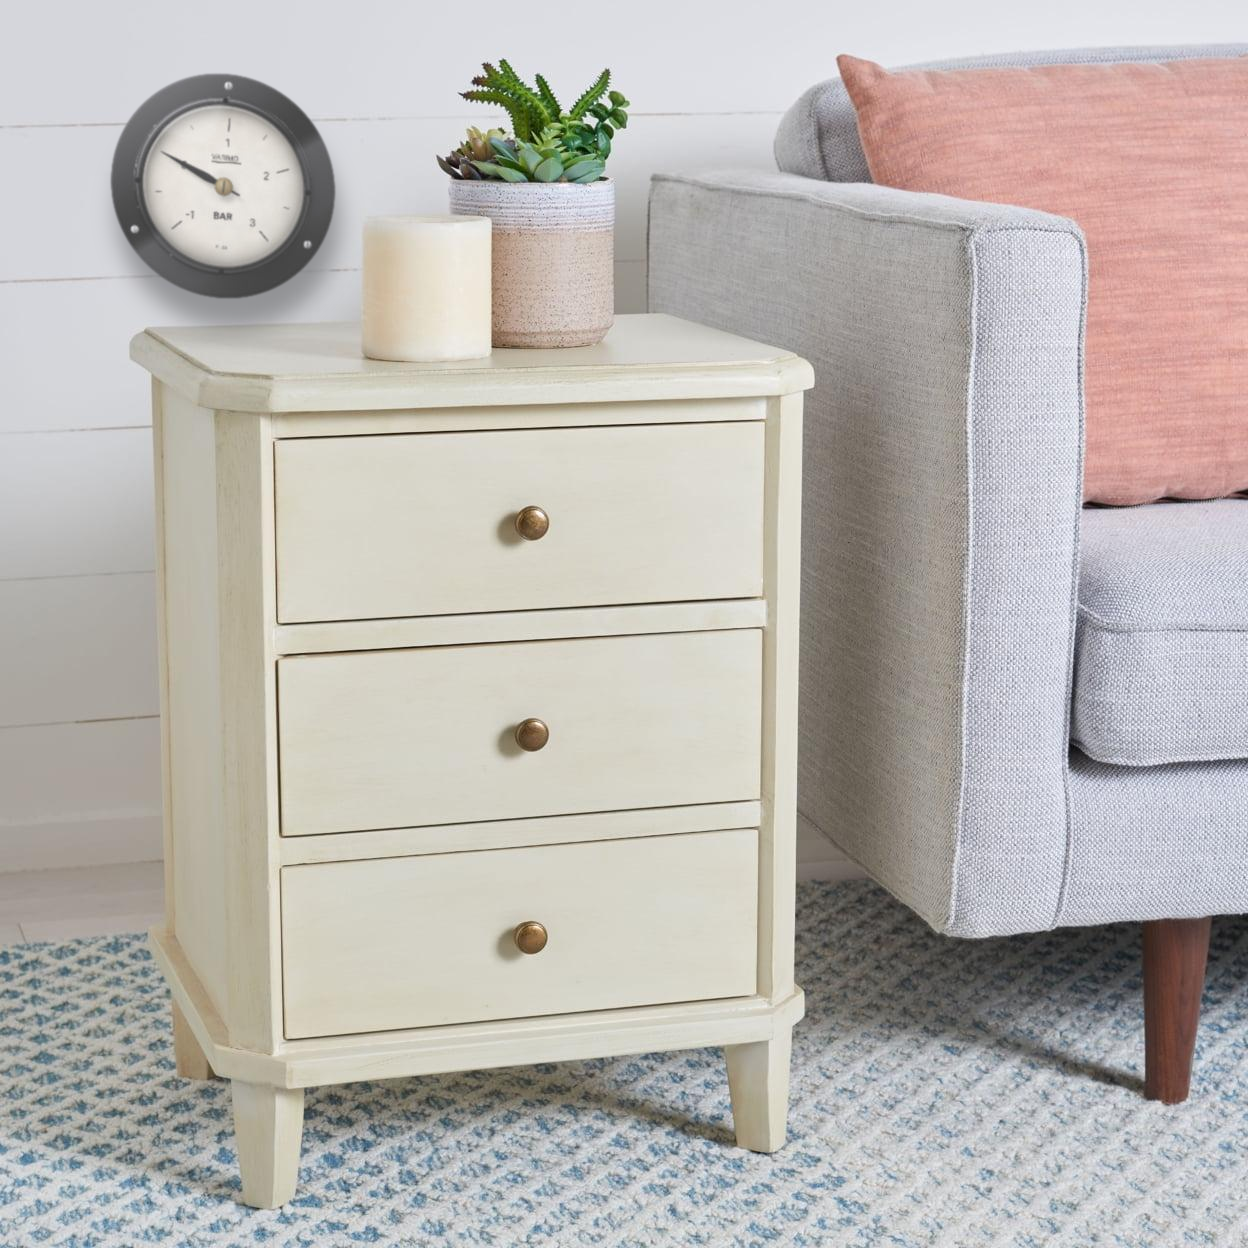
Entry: value=0 unit=bar
